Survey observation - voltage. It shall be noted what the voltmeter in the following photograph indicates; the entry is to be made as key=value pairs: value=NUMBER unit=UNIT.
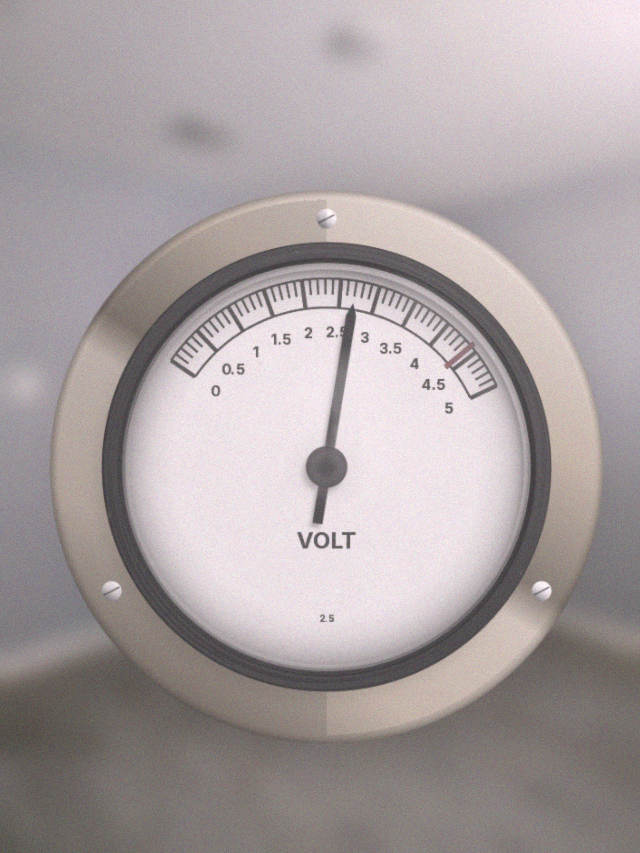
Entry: value=2.7 unit=V
